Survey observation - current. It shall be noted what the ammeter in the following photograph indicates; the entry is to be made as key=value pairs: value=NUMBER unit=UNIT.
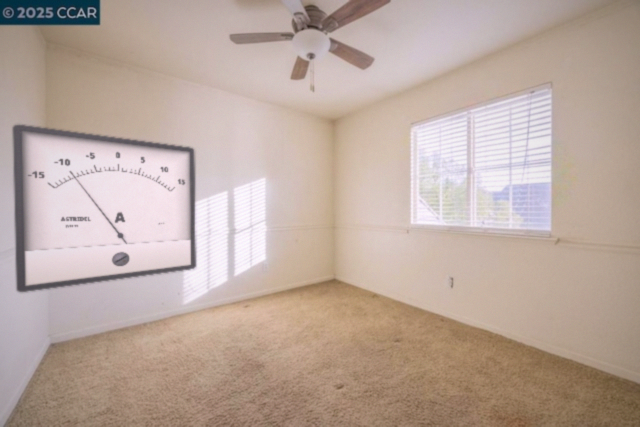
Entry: value=-10 unit=A
